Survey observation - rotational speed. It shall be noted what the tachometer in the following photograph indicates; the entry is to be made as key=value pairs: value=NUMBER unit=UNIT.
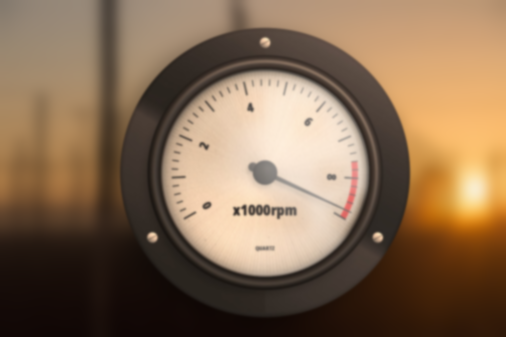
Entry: value=8800 unit=rpm
